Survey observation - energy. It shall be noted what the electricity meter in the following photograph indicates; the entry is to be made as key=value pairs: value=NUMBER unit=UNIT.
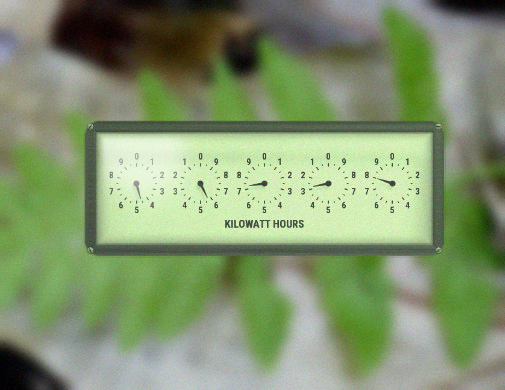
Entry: value=45728 unit=kWh
